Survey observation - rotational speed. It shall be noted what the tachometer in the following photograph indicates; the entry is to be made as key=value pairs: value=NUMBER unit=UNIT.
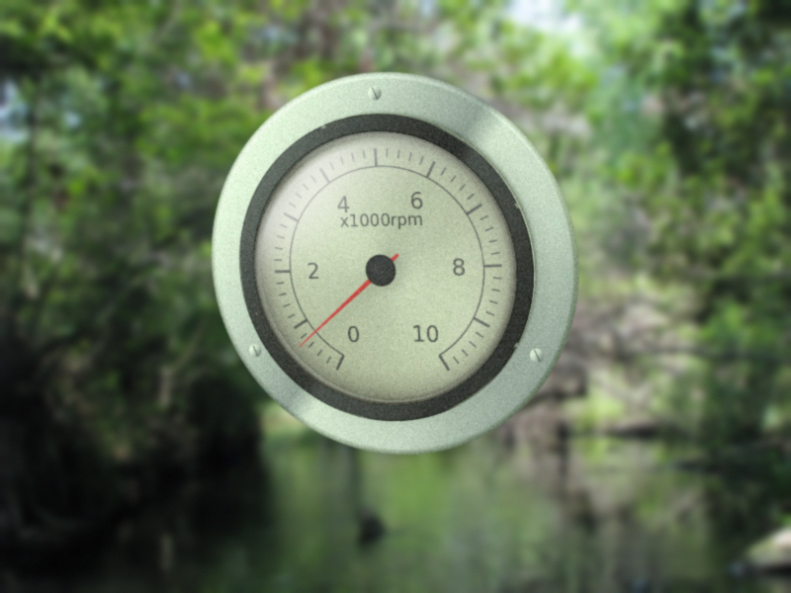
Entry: value=700 unit=rpm
